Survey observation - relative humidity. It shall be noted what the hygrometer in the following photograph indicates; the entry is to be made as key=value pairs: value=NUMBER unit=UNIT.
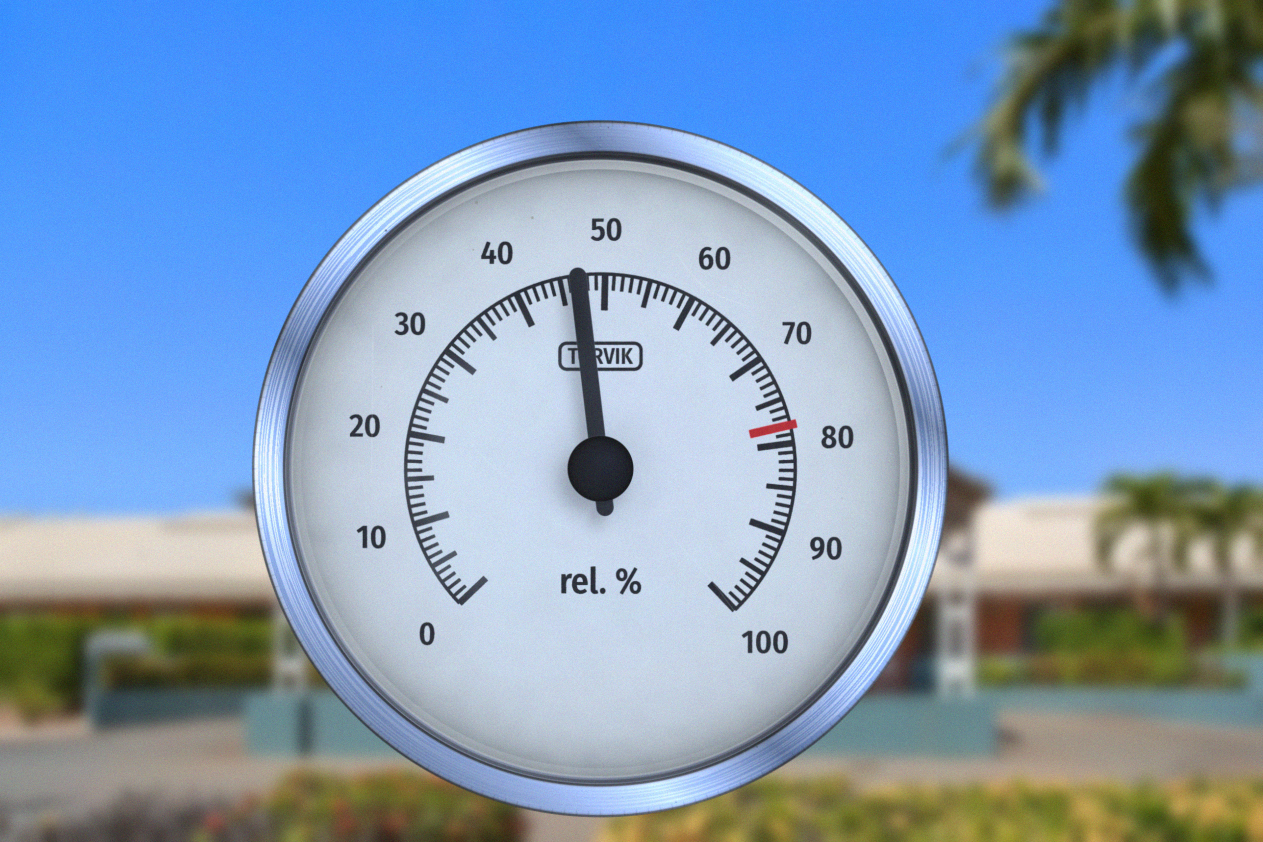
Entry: value=47 unit=%
